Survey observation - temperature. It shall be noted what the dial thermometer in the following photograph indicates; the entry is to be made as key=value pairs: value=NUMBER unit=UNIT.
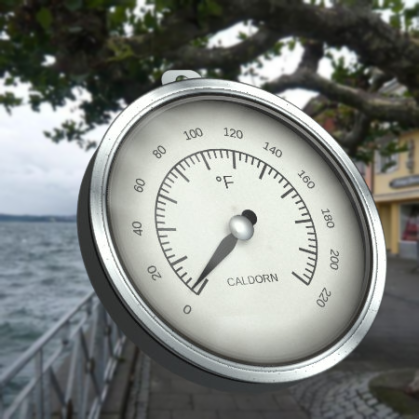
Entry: value=4 unit=°F
